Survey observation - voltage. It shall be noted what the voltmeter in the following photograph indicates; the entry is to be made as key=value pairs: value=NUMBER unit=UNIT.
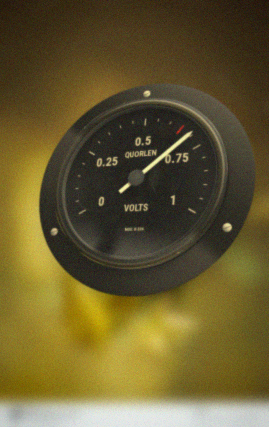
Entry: value=0.7 unit=V
